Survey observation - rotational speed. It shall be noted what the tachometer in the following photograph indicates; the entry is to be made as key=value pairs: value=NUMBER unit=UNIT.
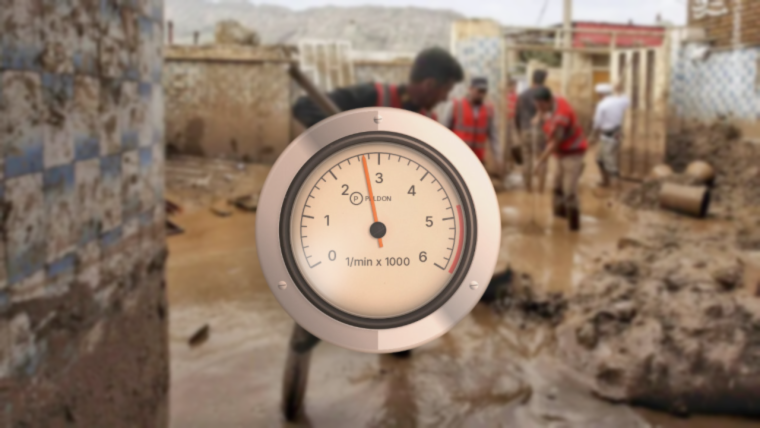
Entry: value=2700 unit=rpm
